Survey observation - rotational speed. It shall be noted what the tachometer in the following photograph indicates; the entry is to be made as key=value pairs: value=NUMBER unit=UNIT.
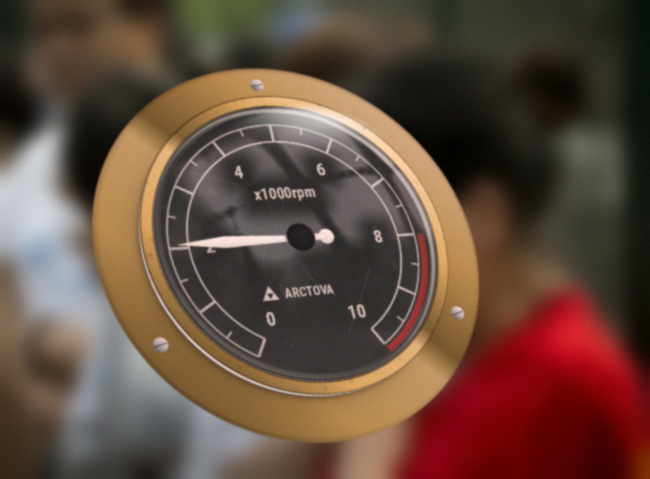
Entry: value=2000 unit=rpm
